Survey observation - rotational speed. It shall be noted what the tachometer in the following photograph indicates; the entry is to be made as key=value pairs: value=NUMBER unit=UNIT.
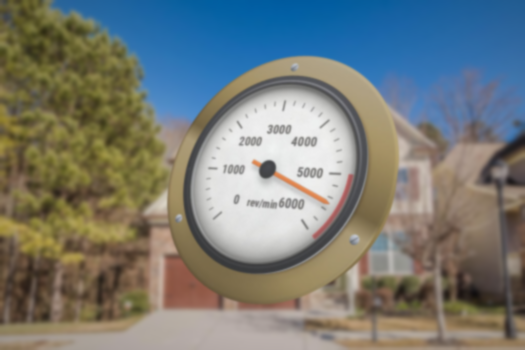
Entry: value=5500 unit=rpm
